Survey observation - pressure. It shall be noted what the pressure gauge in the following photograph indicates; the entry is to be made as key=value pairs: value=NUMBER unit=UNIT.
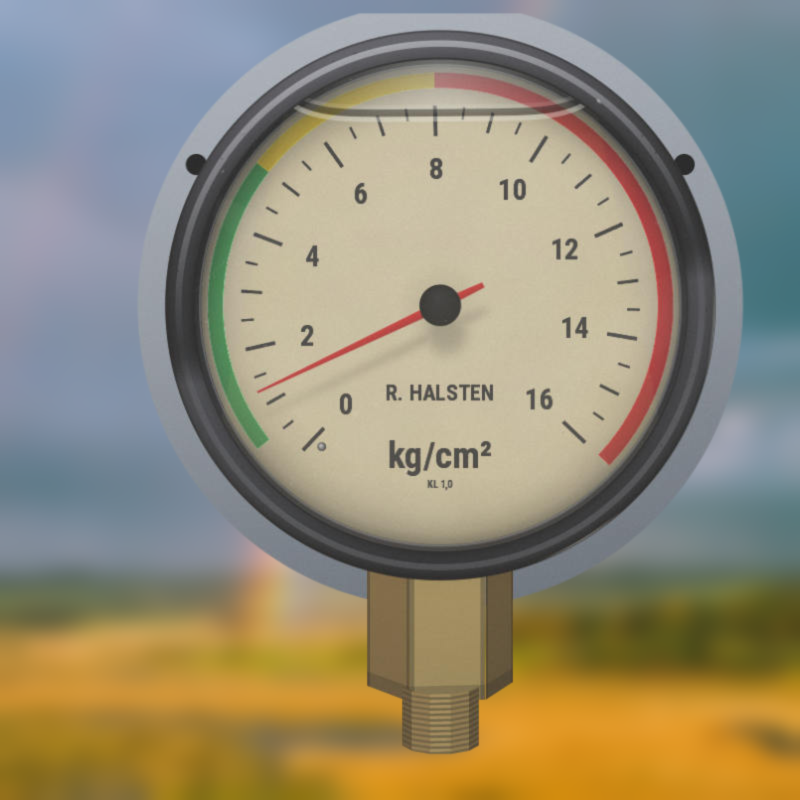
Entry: value=1.25 unit=kg/cm²
